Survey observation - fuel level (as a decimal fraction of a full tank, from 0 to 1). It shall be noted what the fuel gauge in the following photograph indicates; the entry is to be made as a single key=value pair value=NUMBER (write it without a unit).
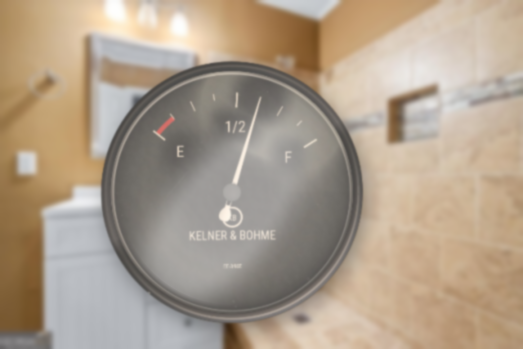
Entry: value=0.625
